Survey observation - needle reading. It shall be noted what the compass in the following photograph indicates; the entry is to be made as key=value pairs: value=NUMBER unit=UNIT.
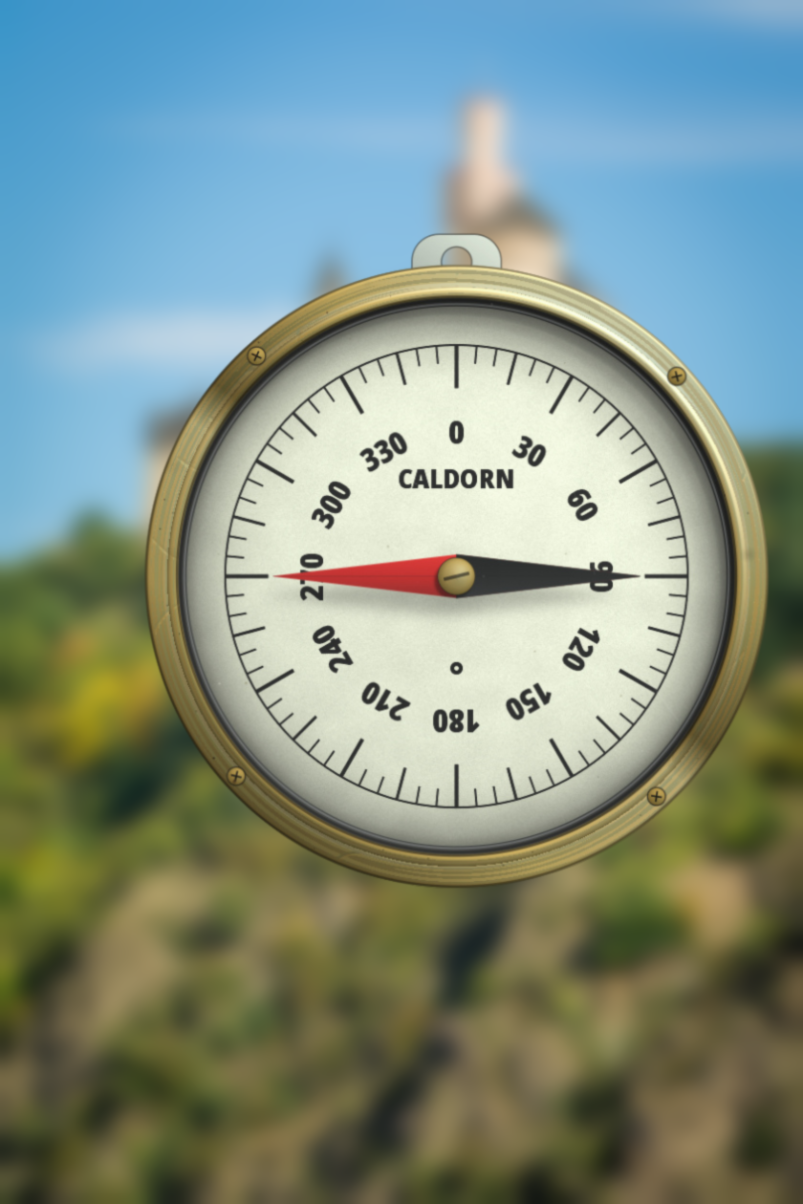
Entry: value=270 unit=°
